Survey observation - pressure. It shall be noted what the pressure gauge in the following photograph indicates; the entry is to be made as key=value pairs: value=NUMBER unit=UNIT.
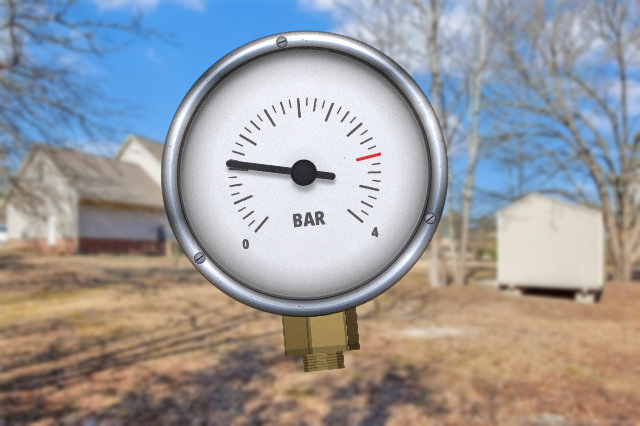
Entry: value=0.85 unit=bar
